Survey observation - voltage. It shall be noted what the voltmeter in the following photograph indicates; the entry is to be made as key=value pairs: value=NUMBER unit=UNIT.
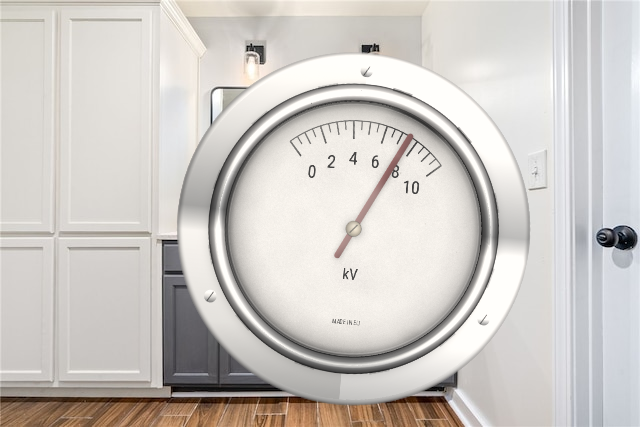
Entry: value=7.5 unit=kV
